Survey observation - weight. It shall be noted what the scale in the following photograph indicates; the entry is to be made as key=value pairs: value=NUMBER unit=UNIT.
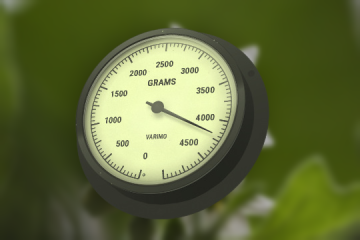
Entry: value=4200 unit=g
